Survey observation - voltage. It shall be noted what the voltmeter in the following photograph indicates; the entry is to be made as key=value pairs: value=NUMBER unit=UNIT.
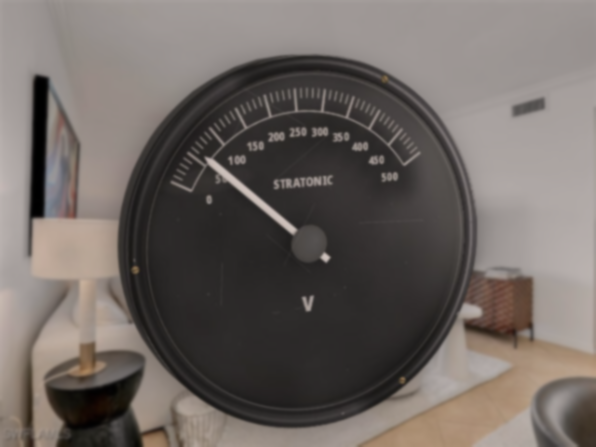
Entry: value=60 unit=V
